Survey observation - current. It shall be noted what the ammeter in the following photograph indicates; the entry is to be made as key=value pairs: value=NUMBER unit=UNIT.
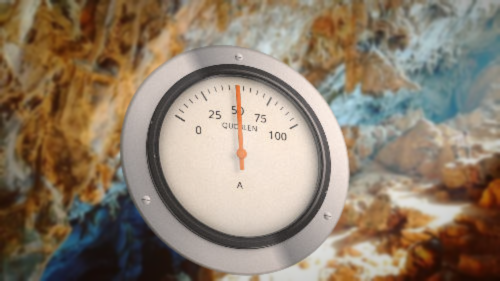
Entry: value=50 unit=A
